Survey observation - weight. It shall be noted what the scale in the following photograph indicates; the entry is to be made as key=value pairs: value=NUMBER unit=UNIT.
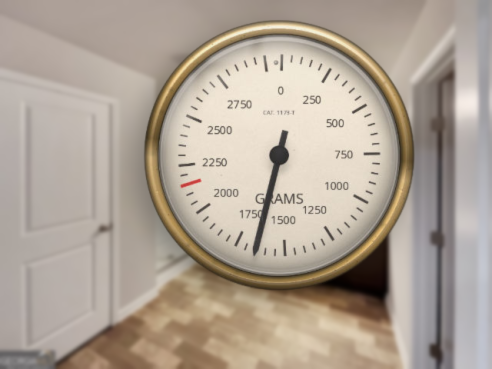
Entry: value=1650 unit=g
